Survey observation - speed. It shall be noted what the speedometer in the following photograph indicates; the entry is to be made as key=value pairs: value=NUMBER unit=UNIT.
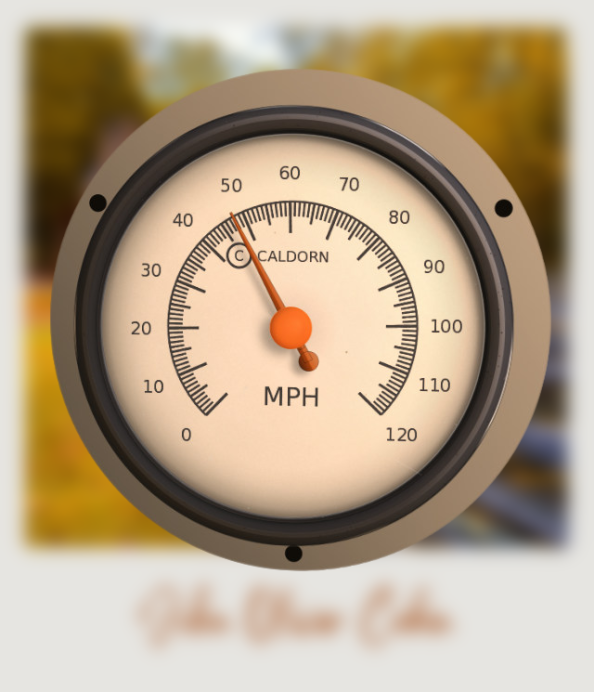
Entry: value=48 unit=mph
